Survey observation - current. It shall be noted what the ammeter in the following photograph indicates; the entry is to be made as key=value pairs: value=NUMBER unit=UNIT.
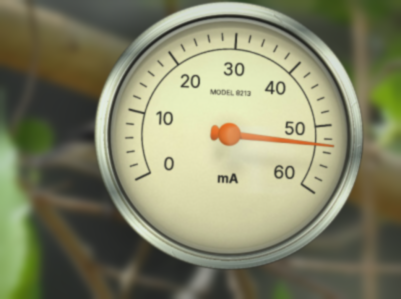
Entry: value=53 unit=mA
